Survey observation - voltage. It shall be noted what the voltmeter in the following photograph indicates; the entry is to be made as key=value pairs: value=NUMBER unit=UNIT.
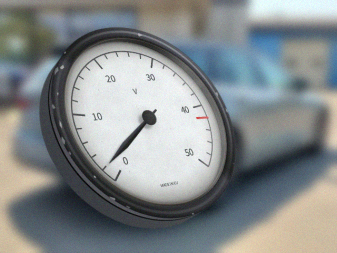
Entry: value=2 unit=V
